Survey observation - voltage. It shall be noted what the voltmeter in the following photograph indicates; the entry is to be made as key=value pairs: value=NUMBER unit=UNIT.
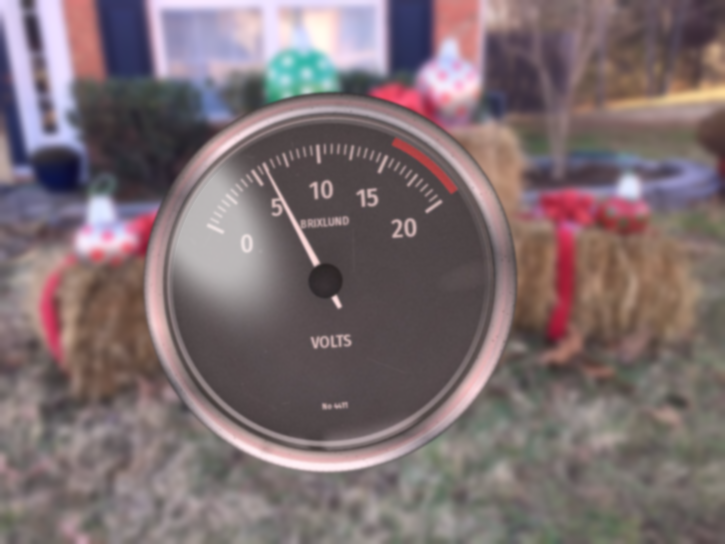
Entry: value=6 unit=V
